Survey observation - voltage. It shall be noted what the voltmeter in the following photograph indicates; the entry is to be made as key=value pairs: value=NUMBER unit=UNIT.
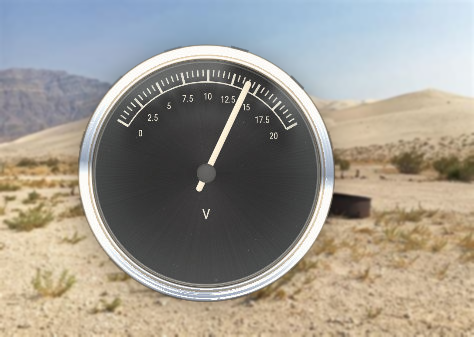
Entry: value=14 unit=V
